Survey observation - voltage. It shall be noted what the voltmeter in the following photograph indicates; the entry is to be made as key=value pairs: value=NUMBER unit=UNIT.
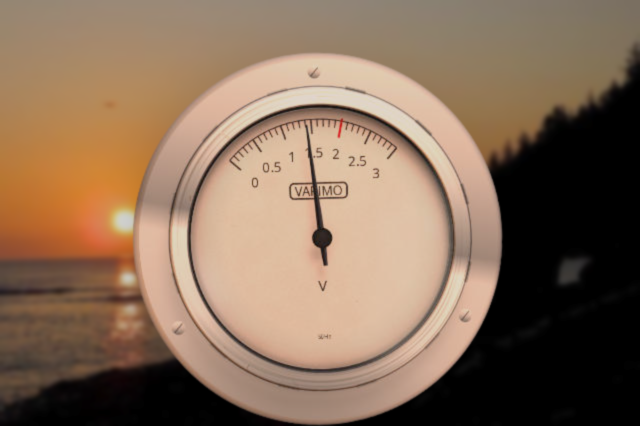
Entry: value=1.4 unit=V
